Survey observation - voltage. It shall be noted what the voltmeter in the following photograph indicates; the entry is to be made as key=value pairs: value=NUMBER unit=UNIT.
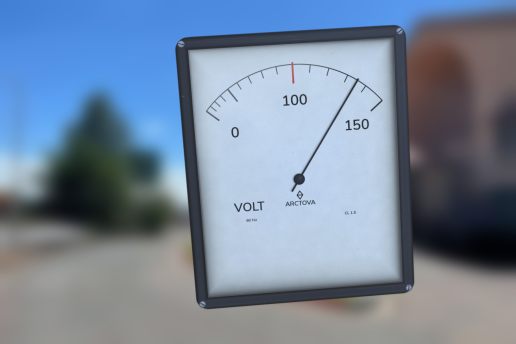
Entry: value=135 unit=V
